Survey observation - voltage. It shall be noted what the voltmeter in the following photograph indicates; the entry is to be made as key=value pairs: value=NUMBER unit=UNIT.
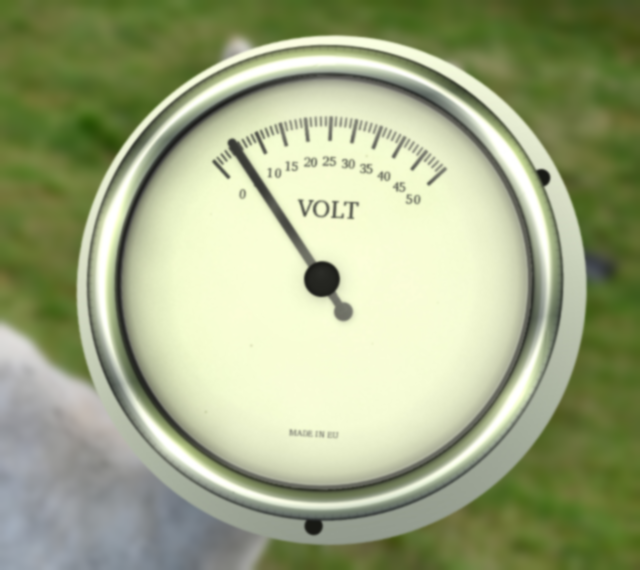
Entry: value=5 unit=V
